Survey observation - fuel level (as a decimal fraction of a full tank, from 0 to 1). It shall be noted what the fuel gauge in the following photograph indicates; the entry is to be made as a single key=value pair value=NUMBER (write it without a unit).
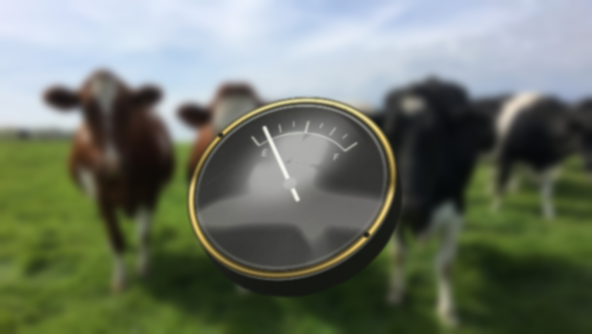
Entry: value=0.125
